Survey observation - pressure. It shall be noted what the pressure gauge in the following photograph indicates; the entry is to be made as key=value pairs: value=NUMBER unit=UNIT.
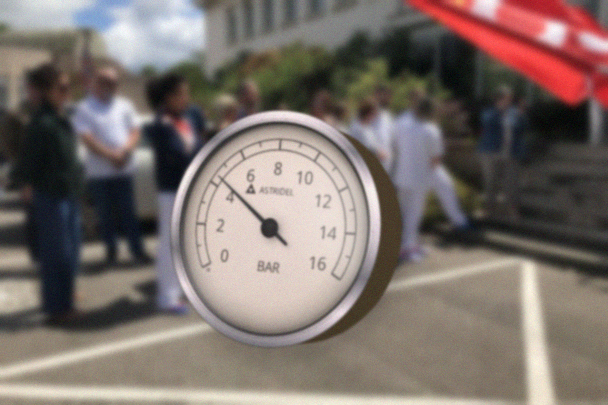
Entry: value=4.5 unit=bar
